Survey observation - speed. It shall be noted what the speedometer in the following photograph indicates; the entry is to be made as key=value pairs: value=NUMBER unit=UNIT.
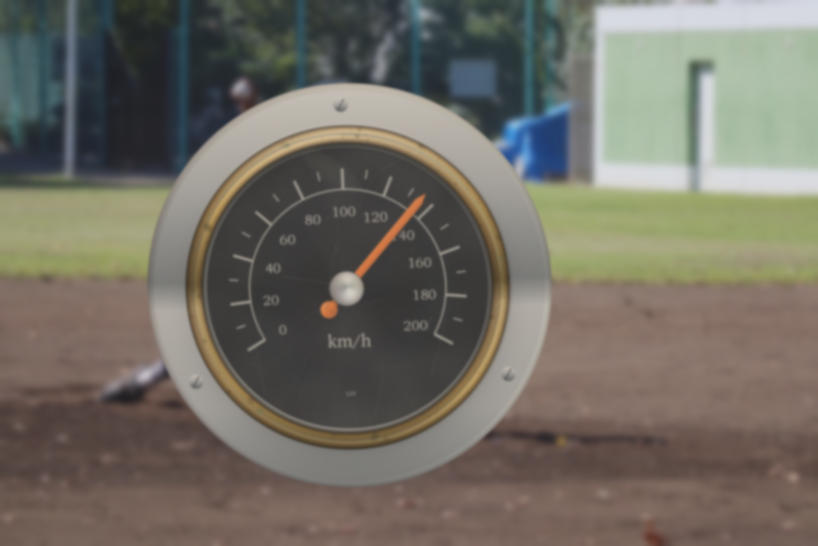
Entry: value=135 unit=km/h
